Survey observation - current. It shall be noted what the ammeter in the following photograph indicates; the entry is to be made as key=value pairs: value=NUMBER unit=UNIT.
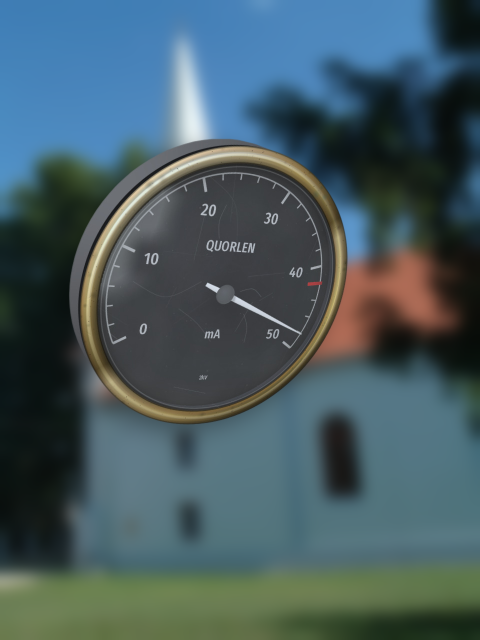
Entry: value=48 unit=mA
